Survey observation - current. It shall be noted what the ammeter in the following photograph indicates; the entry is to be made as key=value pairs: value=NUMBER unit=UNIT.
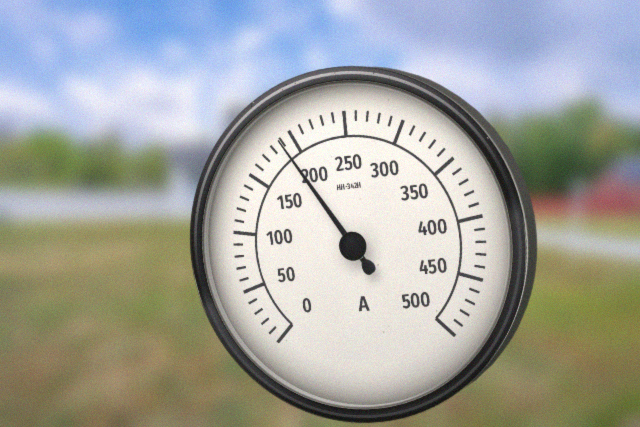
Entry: value=190 unit=A
